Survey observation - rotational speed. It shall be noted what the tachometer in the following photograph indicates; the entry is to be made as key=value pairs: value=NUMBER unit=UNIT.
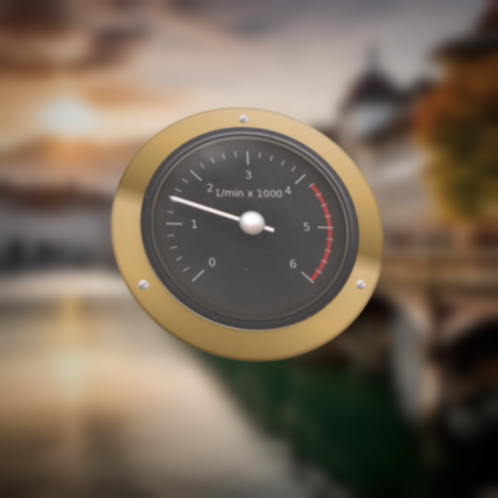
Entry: value=1400 unit=rpm
